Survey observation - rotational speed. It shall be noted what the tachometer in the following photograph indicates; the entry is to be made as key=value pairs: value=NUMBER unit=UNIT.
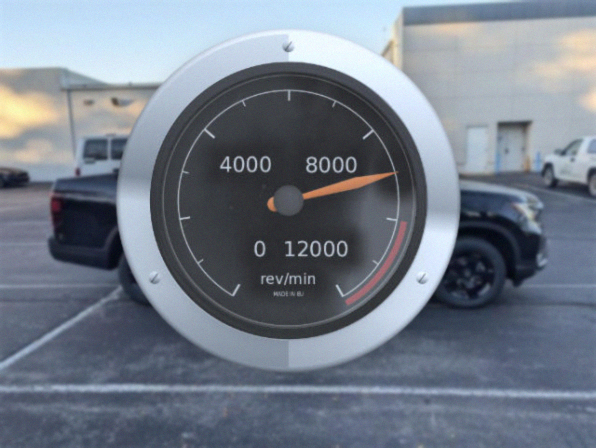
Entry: value=9000 unit=rpm
